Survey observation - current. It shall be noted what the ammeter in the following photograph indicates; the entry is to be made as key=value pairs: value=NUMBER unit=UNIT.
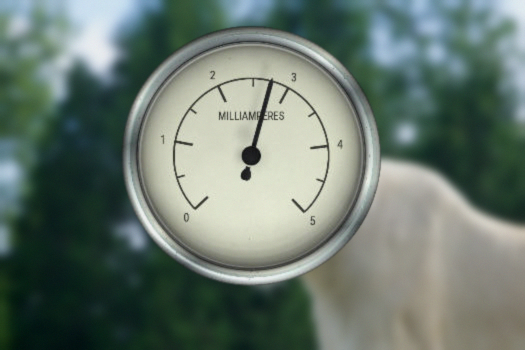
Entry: value=2.75 unit=mA
